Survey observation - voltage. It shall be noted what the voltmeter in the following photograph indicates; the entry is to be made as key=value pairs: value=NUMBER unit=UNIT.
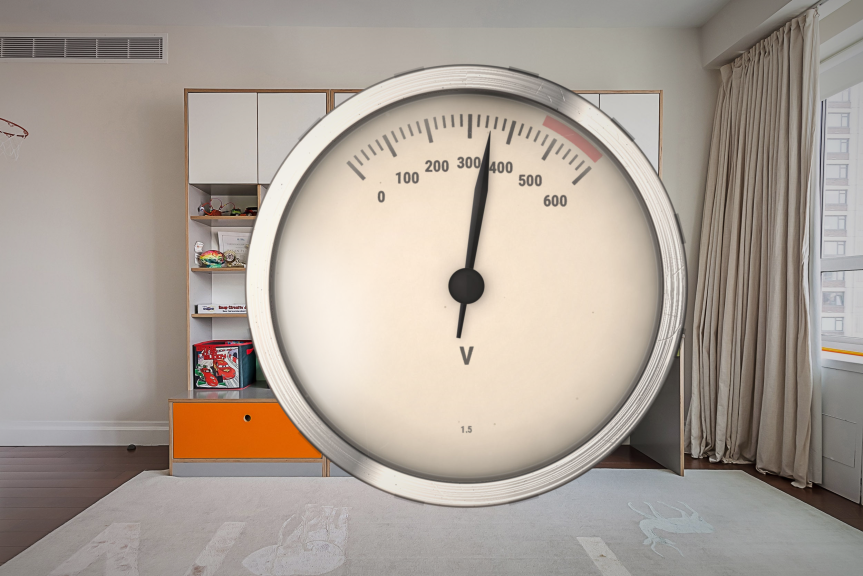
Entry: value=350 unit=V
